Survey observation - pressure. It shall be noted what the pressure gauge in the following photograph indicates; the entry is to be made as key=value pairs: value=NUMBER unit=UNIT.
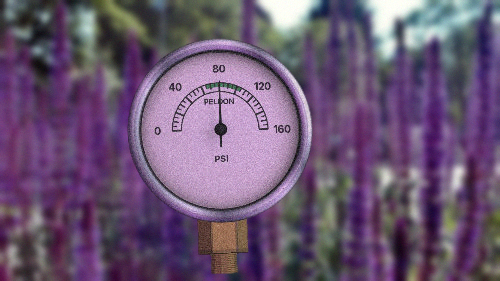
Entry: value=80 unit=psi
